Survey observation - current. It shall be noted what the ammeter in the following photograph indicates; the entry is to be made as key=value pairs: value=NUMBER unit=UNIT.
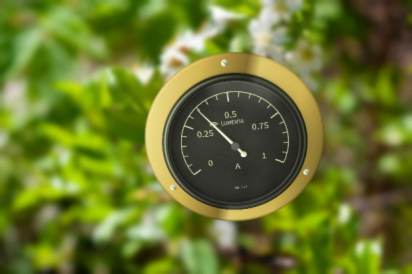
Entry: value=0.35 unit=A
